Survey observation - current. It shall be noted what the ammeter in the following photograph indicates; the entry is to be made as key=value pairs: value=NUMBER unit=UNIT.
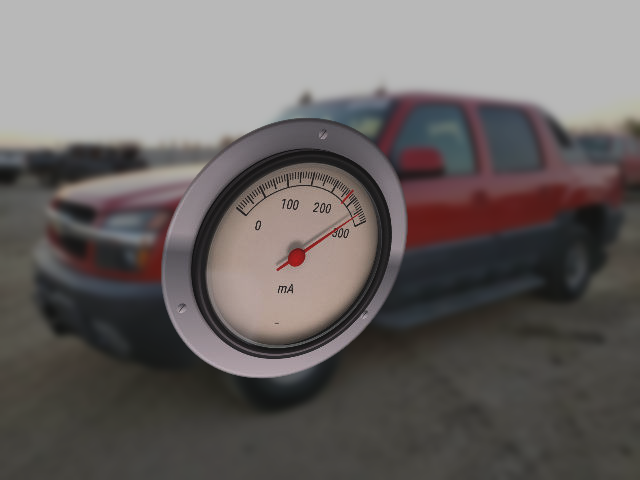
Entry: value=275 unit=mA
